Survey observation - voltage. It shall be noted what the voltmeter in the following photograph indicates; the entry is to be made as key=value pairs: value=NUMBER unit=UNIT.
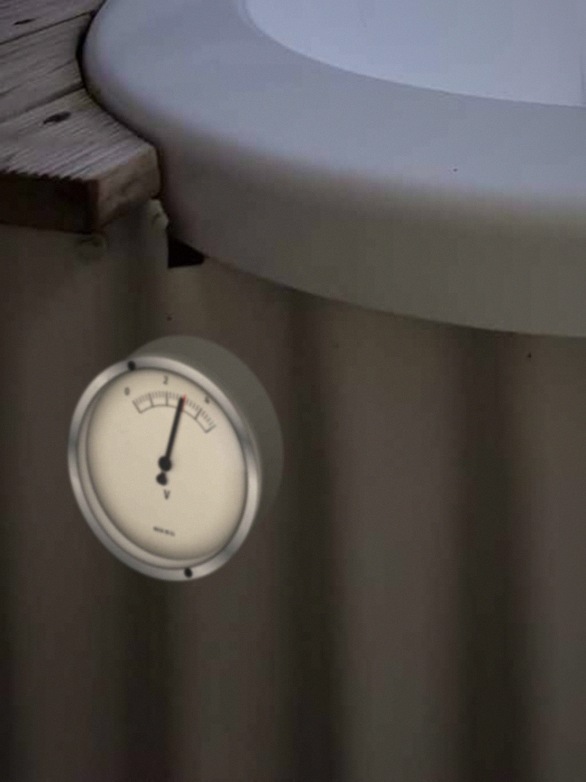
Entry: value=3 unit=V
